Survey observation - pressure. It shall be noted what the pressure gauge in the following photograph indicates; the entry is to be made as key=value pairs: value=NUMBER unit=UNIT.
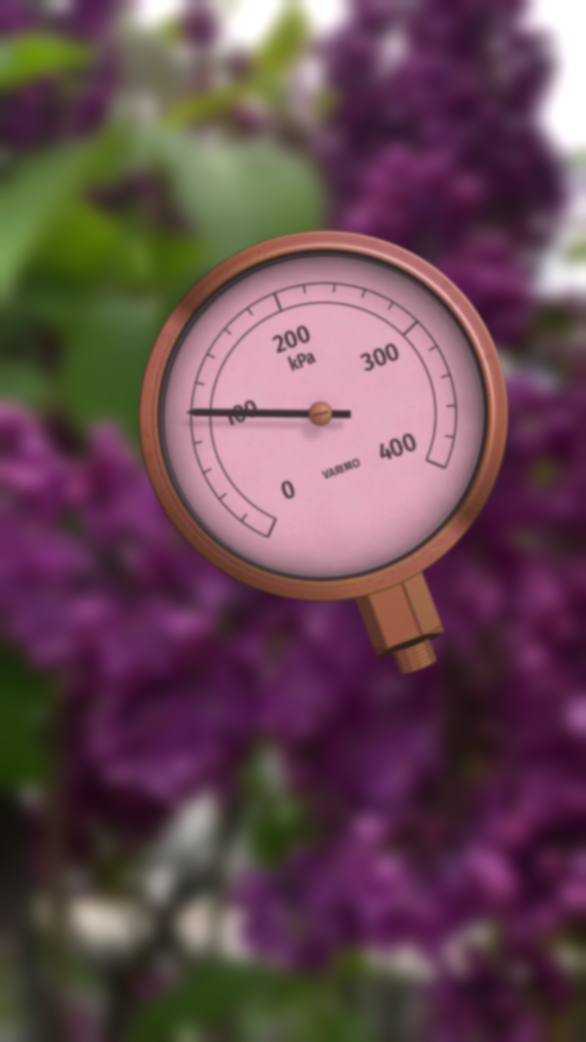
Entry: value=100 unit=kPa
